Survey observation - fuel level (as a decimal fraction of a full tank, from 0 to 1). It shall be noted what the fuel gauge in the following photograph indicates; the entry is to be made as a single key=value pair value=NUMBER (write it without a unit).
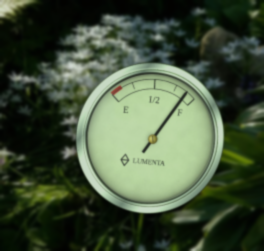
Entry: value=0.875
